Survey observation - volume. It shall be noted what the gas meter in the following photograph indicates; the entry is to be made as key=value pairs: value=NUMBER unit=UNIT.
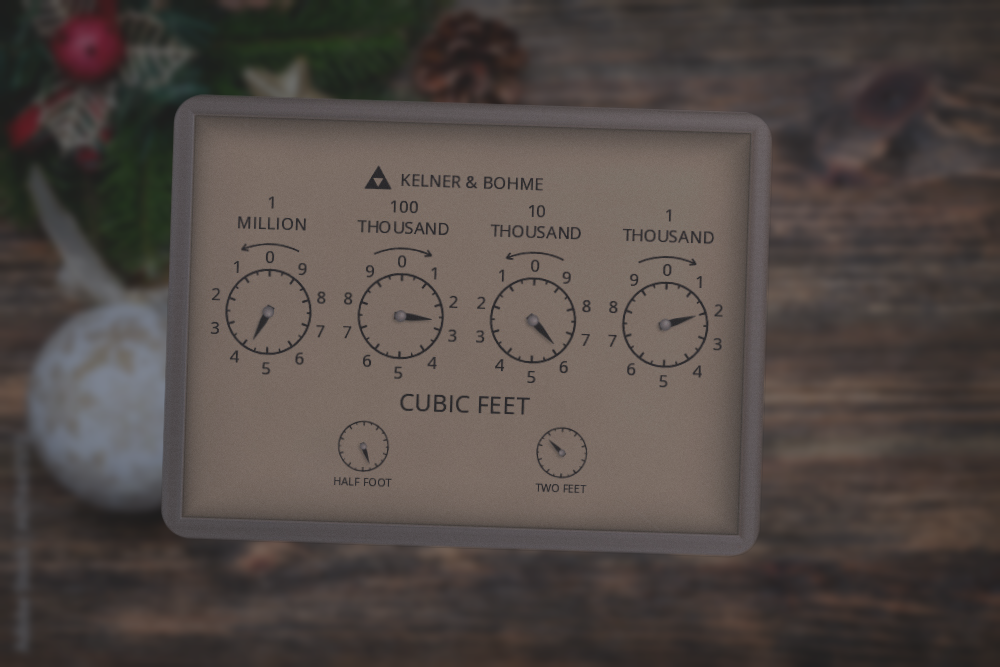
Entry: value=426200 unit=ft³
